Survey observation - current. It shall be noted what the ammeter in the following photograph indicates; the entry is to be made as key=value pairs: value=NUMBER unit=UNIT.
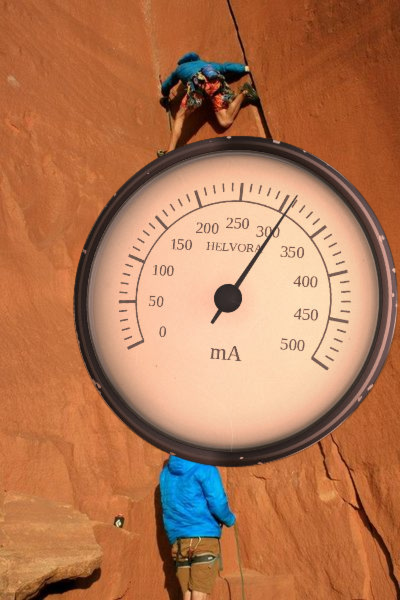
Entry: value=310 unit=mA
